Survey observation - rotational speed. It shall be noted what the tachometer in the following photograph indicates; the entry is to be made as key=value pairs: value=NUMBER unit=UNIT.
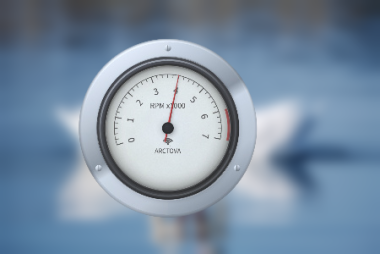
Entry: value=4000 unit=rpm
